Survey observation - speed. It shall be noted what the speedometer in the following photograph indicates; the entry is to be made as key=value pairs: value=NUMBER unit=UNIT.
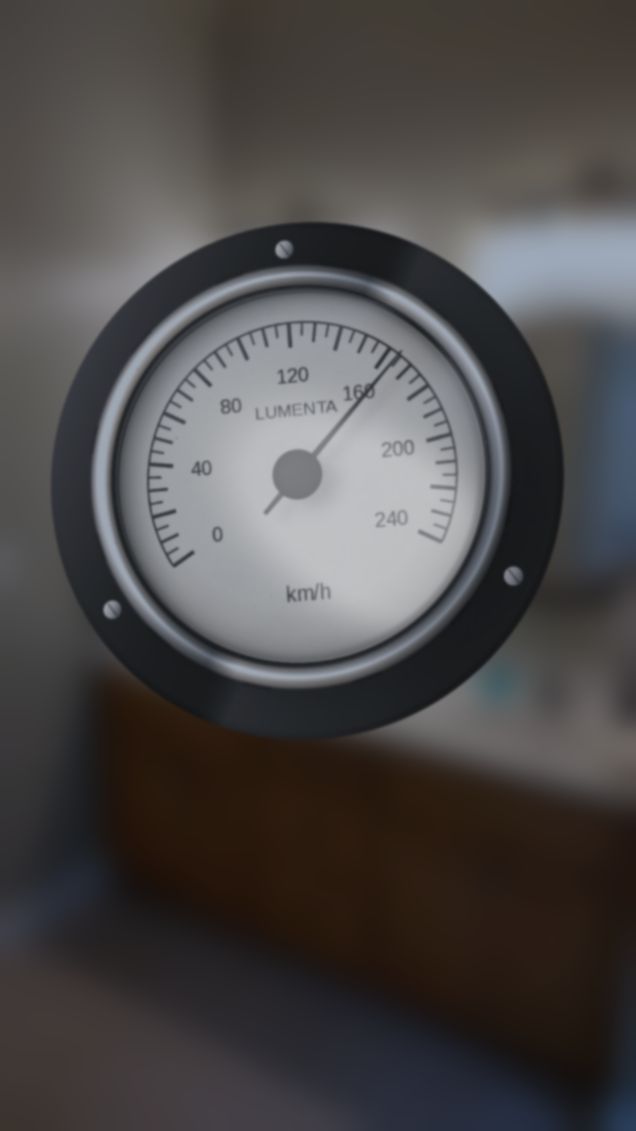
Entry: value=165 unit=km/h
